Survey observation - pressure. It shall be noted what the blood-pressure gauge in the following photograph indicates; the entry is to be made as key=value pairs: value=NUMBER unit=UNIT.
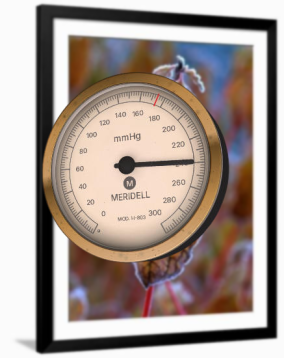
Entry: value=240 unit=mmHg
